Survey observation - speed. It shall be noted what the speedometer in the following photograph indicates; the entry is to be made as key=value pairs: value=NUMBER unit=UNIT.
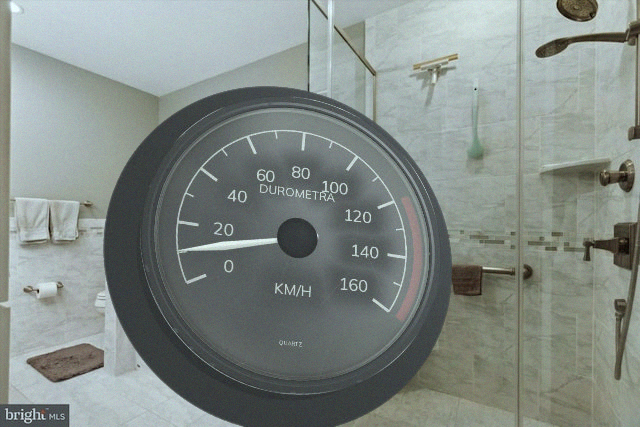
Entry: value=10 unit=km/h
